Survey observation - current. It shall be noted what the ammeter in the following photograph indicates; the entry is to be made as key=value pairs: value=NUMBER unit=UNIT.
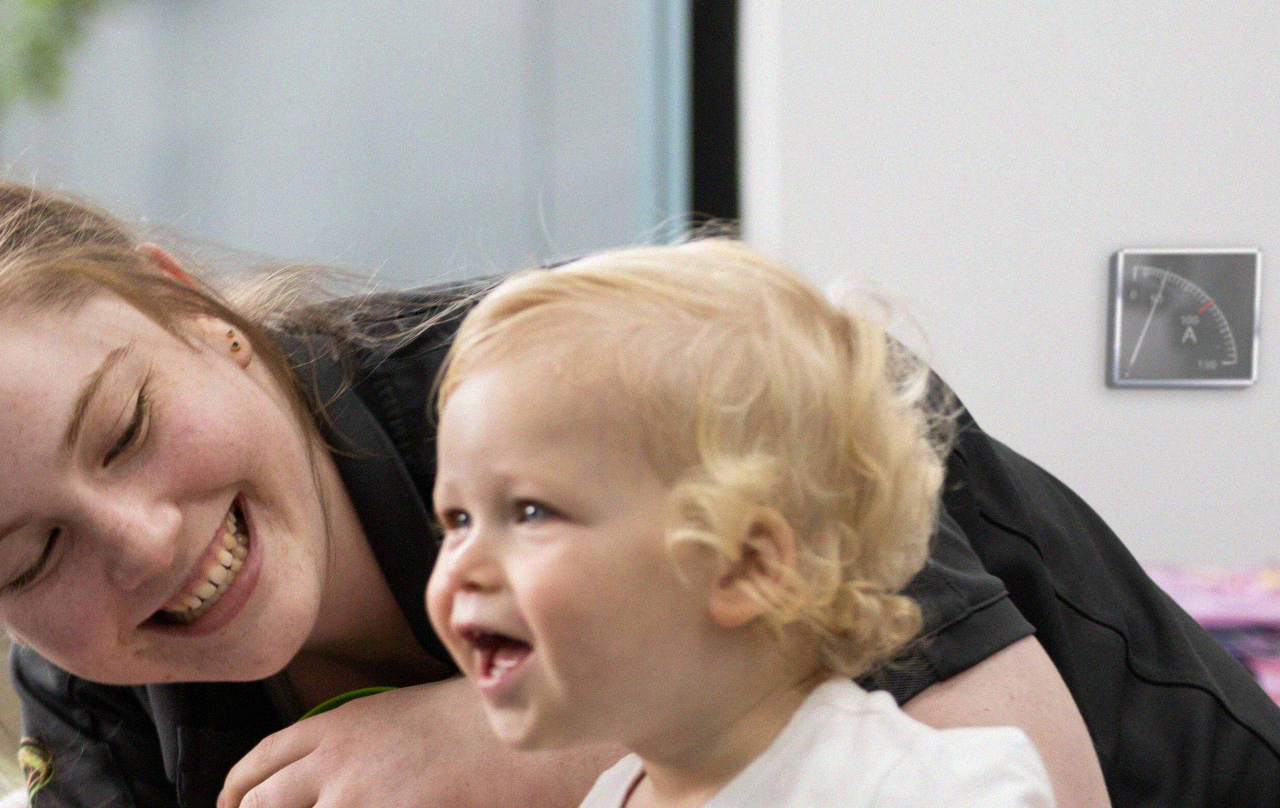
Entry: value=50 unit=A
